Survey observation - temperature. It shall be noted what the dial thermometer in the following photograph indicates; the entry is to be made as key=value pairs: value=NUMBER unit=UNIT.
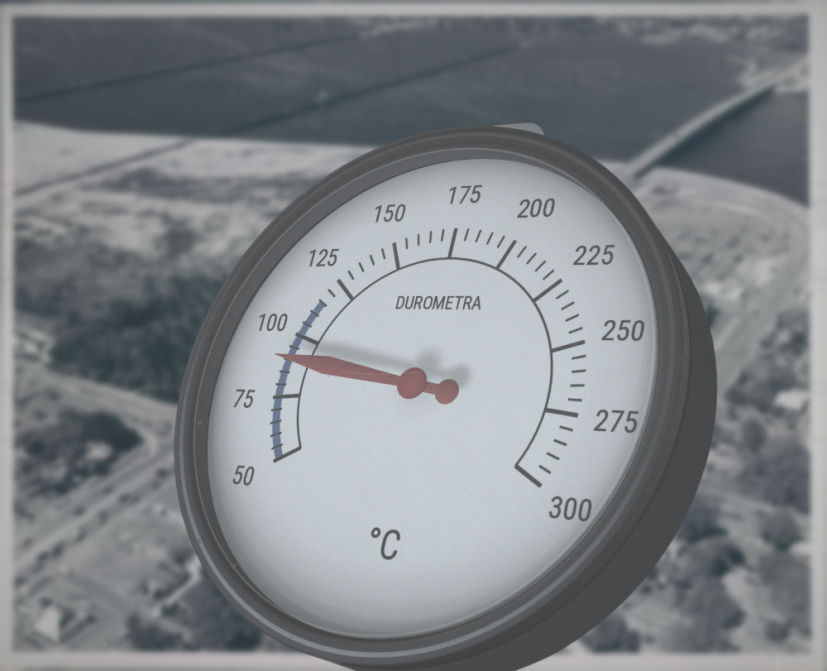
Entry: value=90 unit=°C
